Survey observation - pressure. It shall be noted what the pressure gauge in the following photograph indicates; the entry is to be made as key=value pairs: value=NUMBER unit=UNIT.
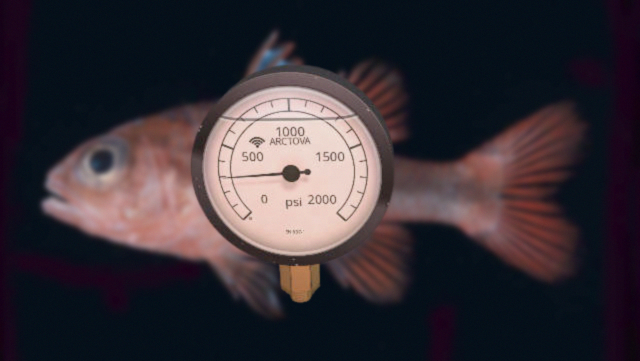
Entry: value=300 unit=psi
